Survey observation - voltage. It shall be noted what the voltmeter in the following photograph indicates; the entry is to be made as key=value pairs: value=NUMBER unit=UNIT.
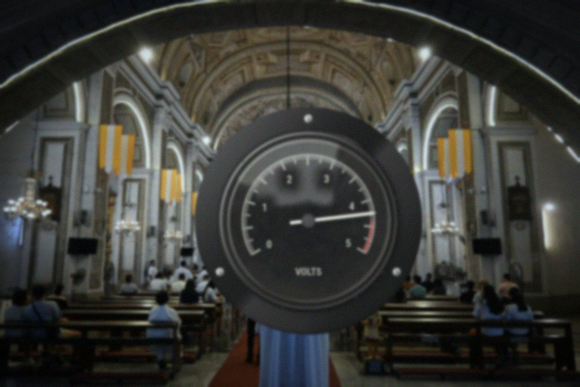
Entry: value=4.25 unit=V
